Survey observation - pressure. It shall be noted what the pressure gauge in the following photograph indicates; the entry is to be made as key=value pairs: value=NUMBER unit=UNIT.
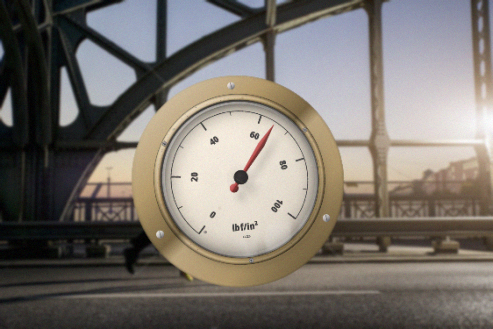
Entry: value=65 unit=psi
